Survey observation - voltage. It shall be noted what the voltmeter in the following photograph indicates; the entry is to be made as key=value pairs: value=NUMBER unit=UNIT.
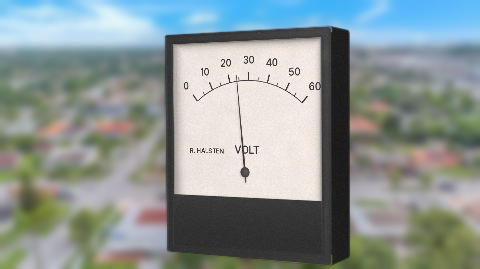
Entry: value=25 unit=V
